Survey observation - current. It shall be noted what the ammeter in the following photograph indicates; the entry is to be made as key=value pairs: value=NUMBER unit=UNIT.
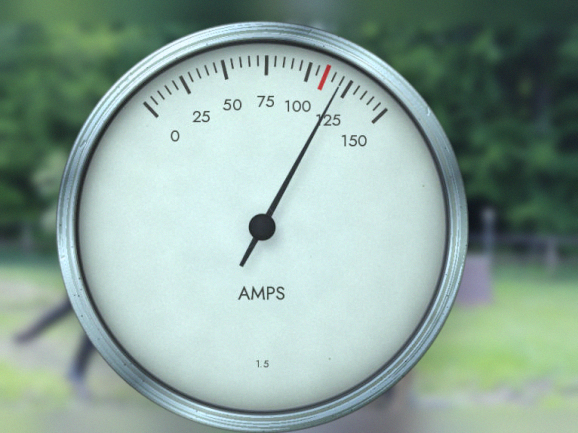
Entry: value=120 unit=A
